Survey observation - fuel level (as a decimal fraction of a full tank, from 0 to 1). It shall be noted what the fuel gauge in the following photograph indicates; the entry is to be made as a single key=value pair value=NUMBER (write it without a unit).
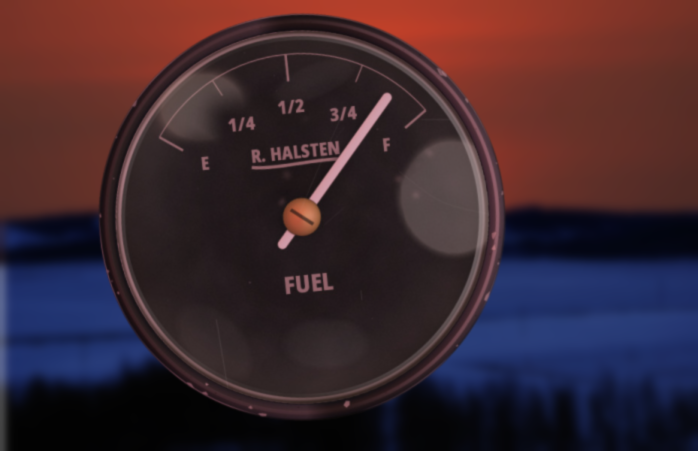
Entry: value=0.875
